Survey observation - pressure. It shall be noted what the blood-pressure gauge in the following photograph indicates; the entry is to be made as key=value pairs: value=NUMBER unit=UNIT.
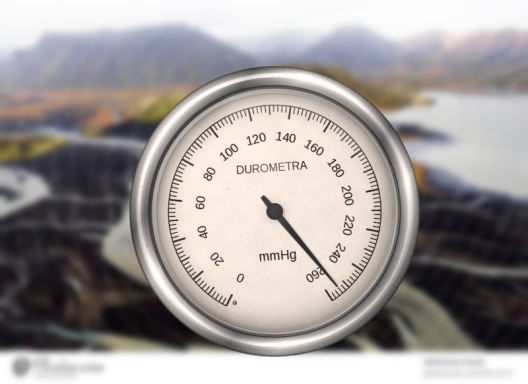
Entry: value=254 unit=mmHg
